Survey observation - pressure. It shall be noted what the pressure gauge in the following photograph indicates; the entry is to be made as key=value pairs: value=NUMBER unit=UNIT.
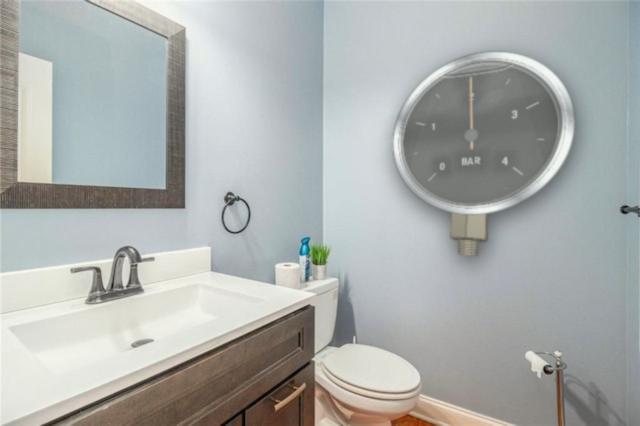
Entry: value=2 unit=bar
